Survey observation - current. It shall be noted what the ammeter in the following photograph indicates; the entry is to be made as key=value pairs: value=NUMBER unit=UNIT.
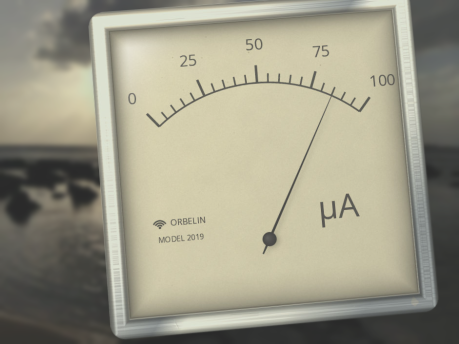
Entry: value=85 unit=µA
